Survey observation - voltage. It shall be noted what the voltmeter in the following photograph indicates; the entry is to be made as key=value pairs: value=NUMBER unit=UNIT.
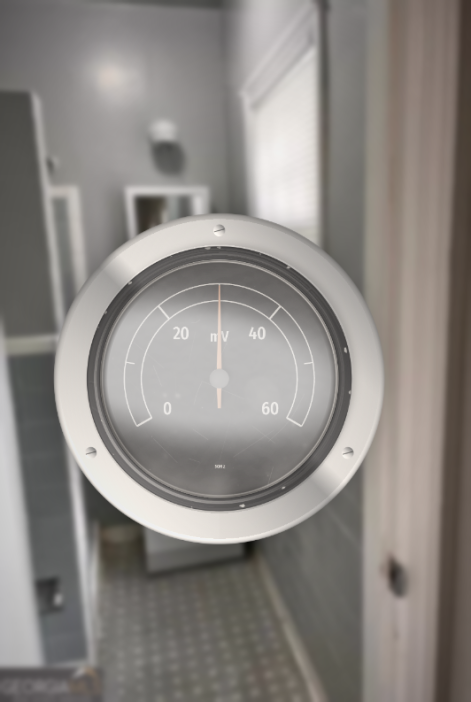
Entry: value=30 unit=mV
